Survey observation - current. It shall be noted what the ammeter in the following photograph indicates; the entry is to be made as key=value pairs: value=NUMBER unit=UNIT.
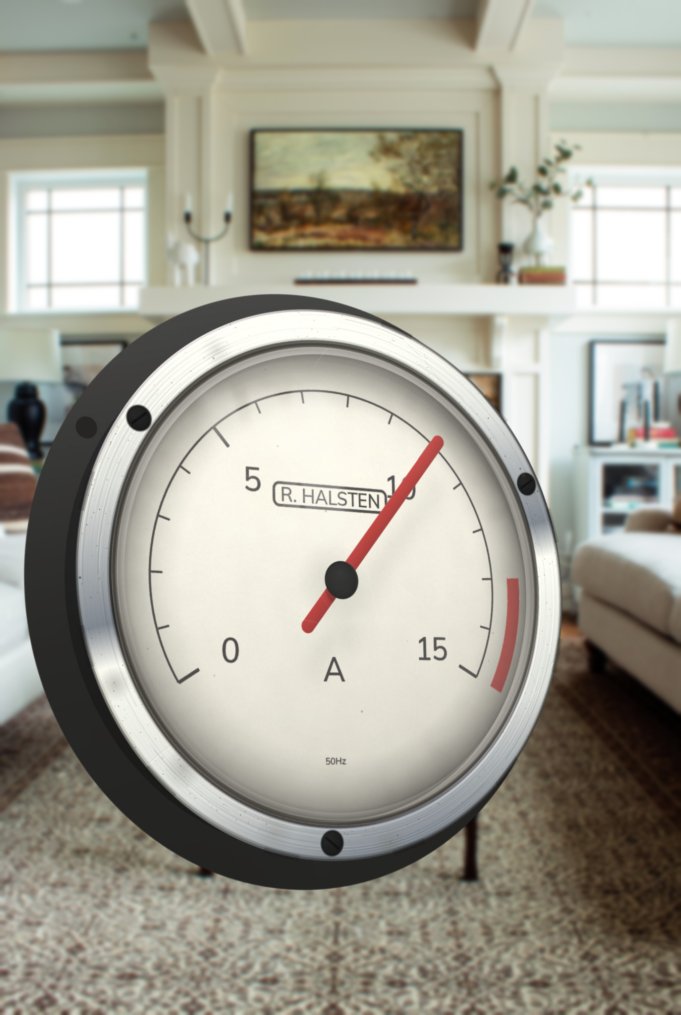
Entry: value=10 unit=A
